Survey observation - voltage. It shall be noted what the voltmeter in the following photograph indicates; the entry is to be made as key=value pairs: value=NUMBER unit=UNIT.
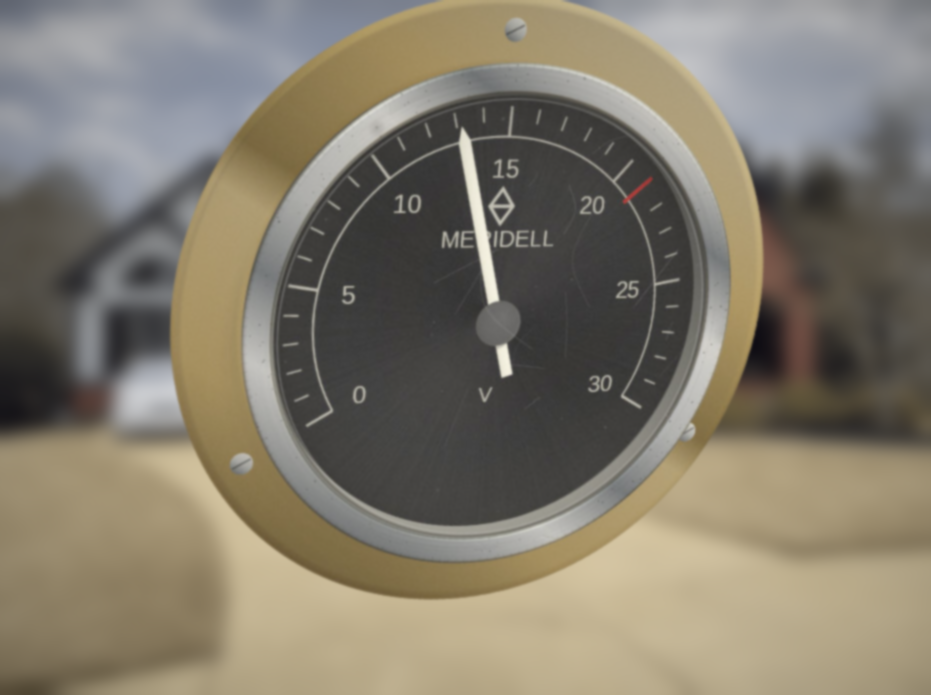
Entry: value=13 unit=V
